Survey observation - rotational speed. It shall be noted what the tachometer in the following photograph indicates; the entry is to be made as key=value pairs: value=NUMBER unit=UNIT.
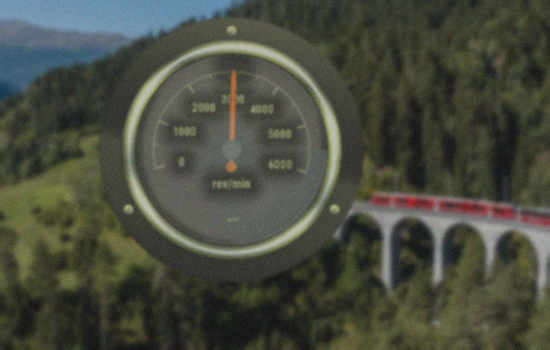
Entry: value=3000 unit=rpm
